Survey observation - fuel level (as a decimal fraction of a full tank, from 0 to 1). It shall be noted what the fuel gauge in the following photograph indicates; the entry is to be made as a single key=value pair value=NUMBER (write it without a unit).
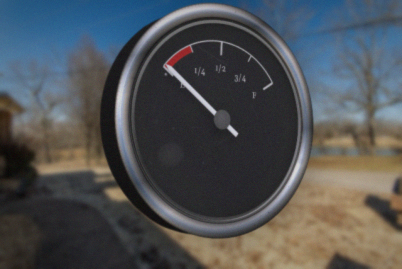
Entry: value=0
